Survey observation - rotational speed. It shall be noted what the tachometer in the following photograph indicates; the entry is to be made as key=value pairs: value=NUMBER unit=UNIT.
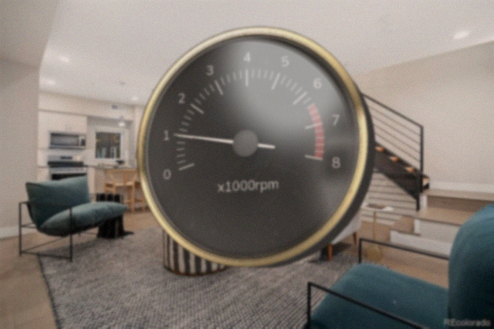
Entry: value=1000 unit=rpm
